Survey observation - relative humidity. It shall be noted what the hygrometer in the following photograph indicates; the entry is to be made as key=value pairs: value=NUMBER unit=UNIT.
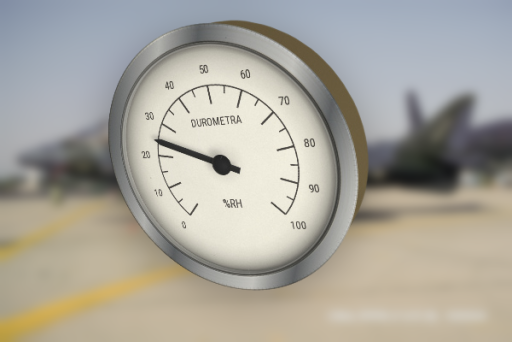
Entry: value=25 unit=%
